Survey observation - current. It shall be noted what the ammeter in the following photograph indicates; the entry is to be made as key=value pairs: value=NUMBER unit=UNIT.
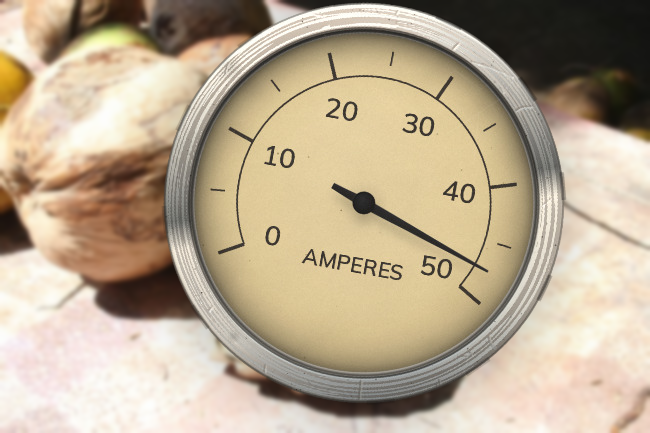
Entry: value=47.5 unit=A
